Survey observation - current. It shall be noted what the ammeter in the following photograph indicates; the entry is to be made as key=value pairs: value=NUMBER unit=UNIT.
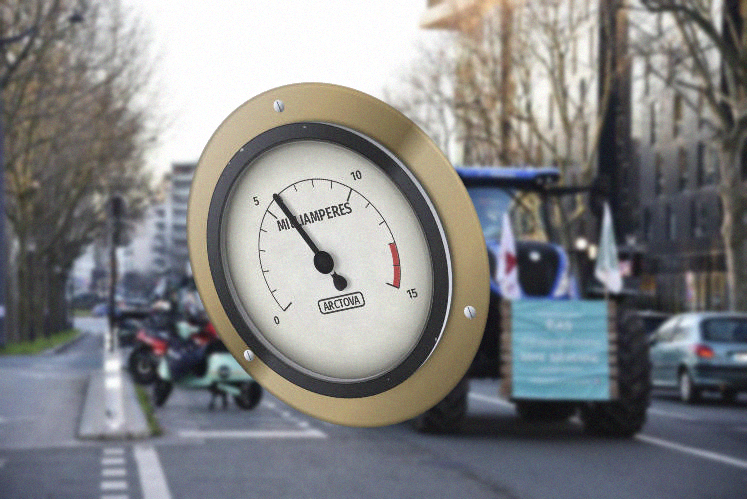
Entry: value=6 unit=mA
